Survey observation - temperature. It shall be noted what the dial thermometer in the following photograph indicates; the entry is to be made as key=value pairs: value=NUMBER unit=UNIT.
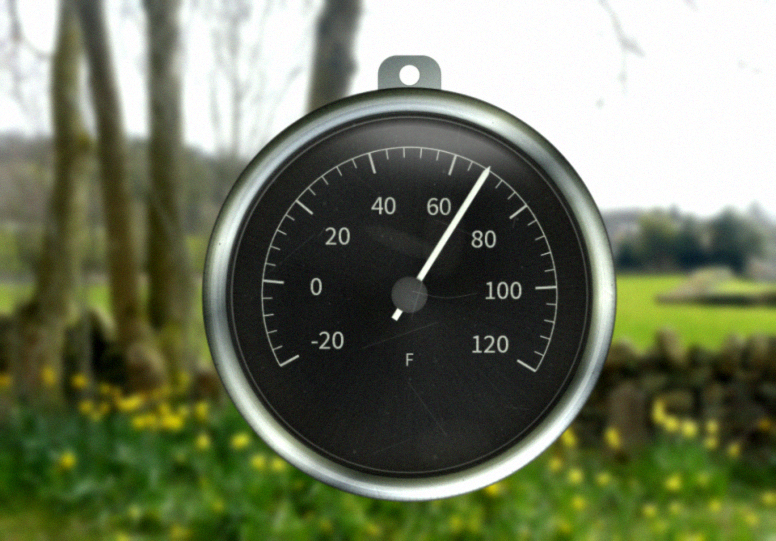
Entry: value=68 unit=°F
